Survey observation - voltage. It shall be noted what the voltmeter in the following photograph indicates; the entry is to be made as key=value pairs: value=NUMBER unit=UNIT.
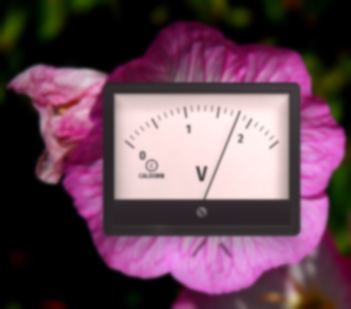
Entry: value=1.8 unit=V
